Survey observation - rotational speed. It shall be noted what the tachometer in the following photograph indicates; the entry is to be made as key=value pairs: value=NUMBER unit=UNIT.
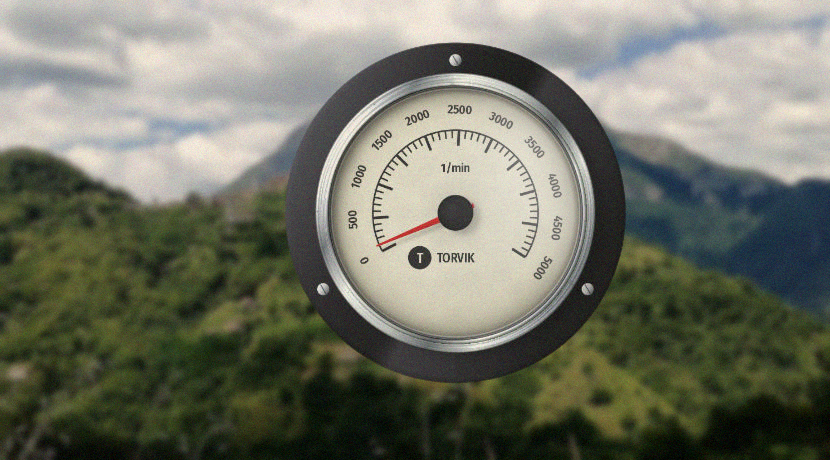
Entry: value=100 unit=rpm
